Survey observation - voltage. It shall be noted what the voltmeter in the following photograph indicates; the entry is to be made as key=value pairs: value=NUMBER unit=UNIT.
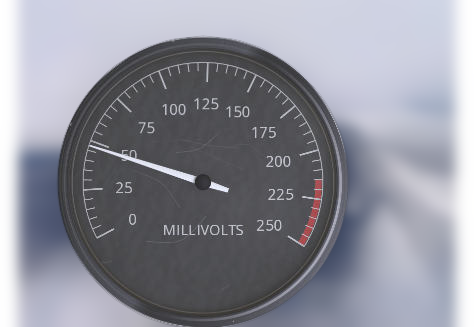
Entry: value=47.5 unit=mV
